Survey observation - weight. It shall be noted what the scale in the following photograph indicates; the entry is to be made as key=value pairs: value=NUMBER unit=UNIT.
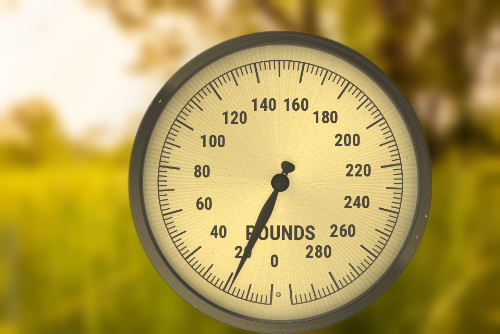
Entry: value=18 unit=lb
